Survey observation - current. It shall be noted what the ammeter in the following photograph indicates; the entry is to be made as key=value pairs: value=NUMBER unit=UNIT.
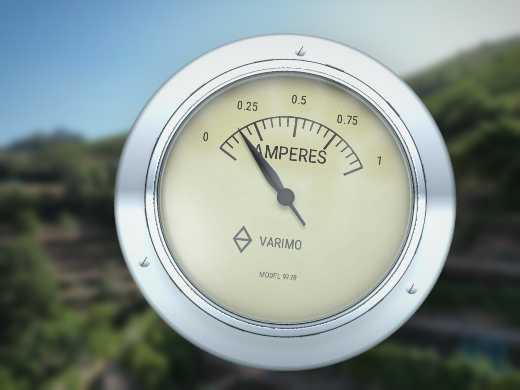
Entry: value=0.15 unit=A
